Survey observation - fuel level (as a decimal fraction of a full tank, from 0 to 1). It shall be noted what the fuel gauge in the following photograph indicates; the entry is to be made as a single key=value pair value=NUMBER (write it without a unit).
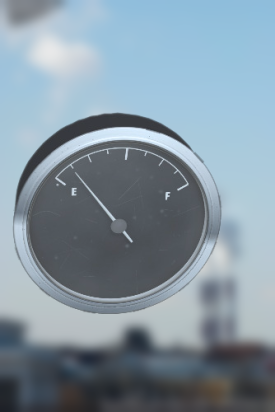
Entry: value=0.125
